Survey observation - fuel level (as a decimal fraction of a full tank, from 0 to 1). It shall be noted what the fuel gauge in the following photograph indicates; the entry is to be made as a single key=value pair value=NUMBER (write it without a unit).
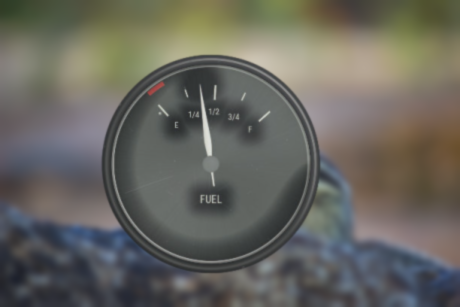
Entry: value=0.375
